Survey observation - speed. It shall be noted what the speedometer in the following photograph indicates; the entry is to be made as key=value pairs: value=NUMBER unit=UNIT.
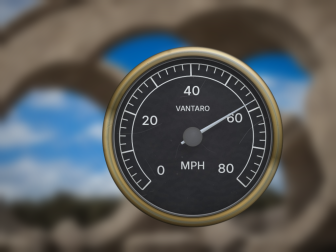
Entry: value=58 unit=mph
